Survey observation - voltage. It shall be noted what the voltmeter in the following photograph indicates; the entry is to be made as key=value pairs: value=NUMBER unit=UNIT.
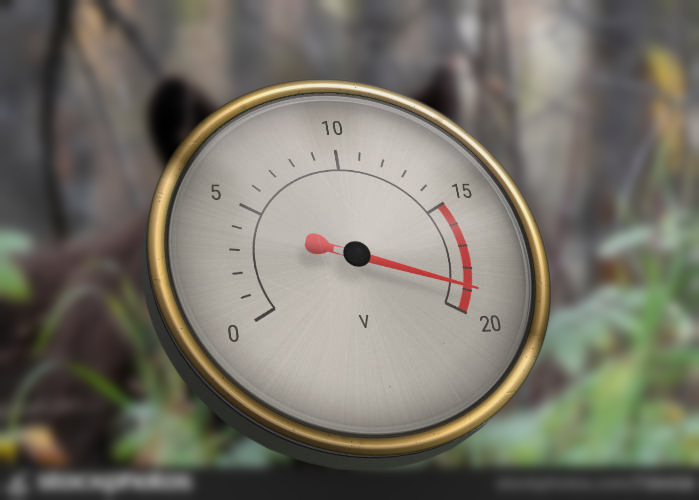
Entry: value=19 unit=V
